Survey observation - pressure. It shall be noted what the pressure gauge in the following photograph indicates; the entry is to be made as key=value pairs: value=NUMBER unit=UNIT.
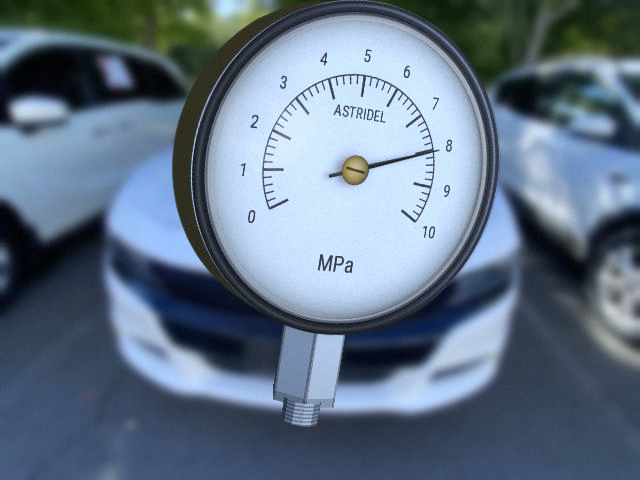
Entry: value=8 unit=MPa
